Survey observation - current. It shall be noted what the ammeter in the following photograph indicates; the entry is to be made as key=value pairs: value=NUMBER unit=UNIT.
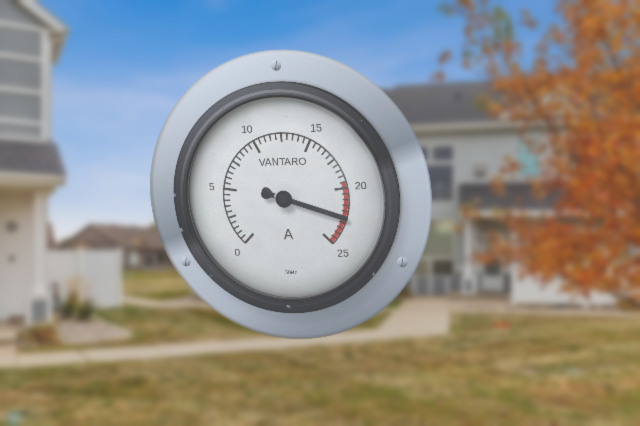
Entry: value=22.5 unit=A
